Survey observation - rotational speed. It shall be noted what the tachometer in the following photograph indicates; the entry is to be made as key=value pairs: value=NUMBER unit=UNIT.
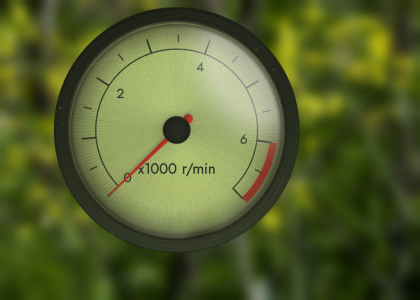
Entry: value=0 unit=rpm
